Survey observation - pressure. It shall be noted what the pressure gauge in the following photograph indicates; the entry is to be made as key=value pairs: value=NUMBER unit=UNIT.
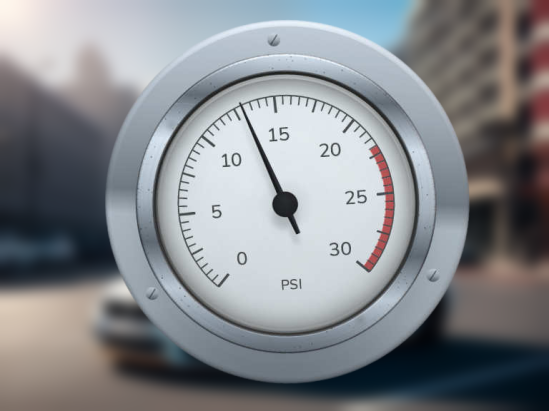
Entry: value=13 unit=psi
